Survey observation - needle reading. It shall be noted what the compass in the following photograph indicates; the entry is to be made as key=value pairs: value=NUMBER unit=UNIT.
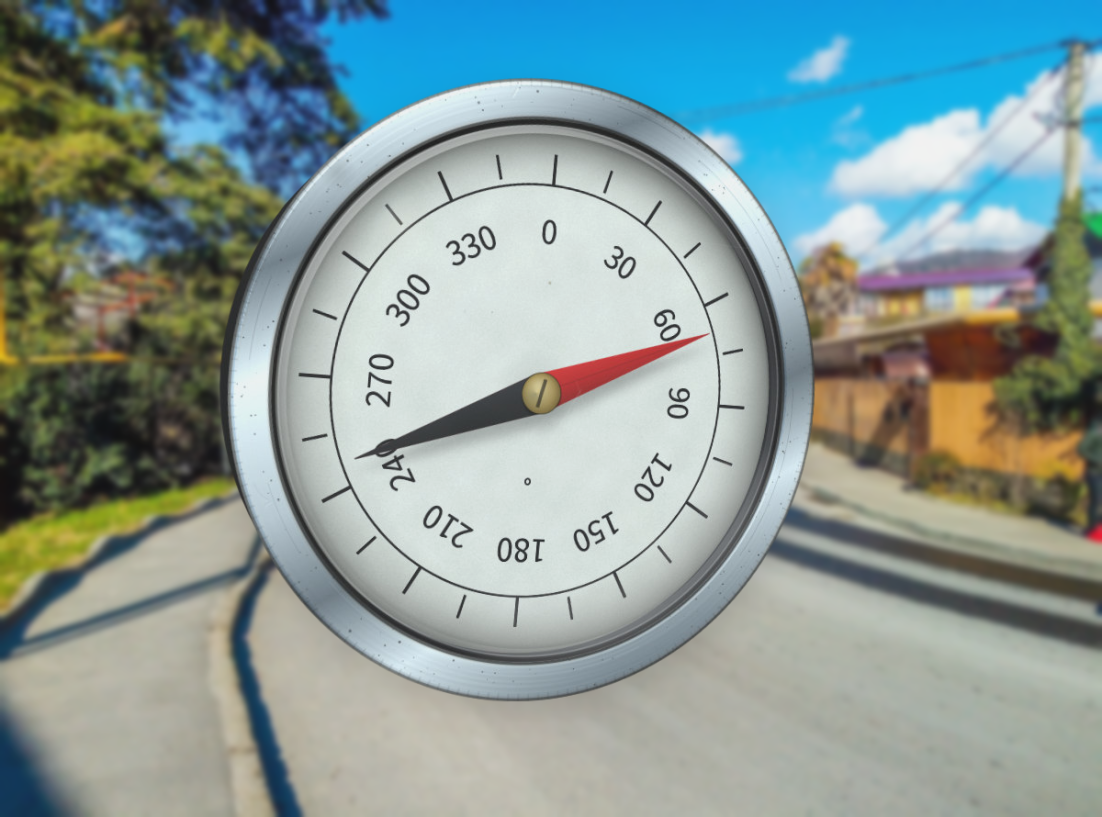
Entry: value=67.5 unit=°
